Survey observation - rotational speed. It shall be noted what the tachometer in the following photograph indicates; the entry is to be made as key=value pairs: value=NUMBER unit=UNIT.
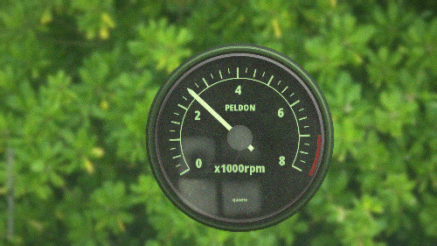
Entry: value=2500 unit=rpm
